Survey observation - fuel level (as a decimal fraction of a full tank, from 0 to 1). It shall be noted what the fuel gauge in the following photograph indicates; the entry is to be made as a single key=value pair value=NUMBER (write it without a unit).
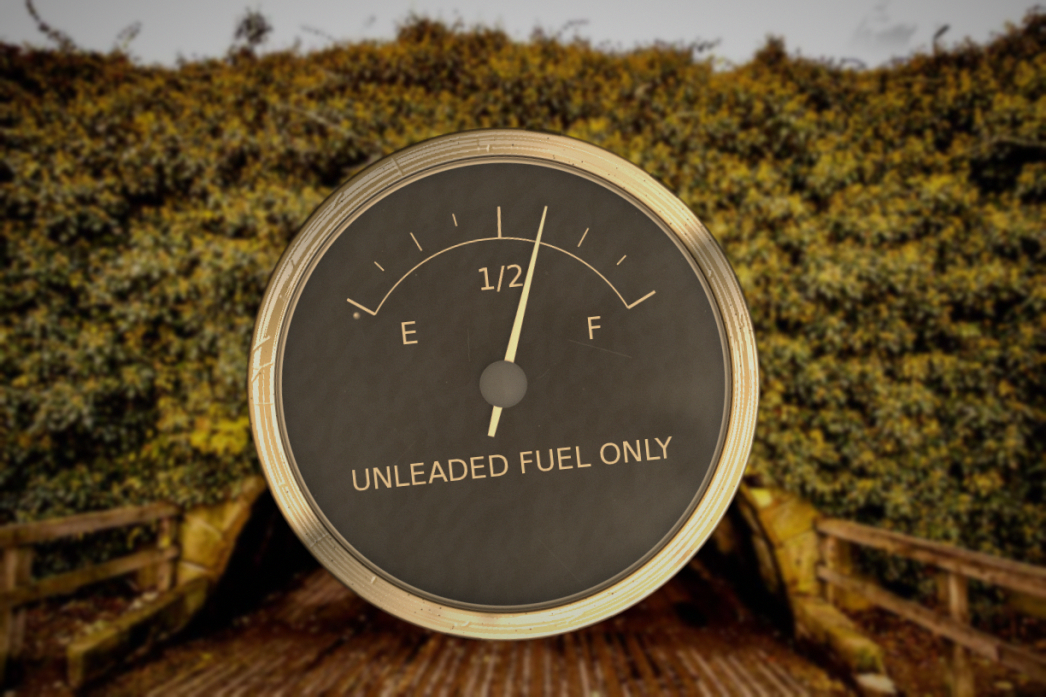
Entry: value=0.625
